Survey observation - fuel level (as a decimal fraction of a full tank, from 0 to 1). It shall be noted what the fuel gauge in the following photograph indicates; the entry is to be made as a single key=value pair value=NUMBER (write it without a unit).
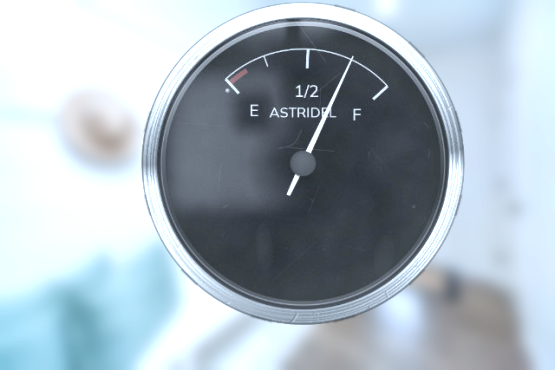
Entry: value=0.75
